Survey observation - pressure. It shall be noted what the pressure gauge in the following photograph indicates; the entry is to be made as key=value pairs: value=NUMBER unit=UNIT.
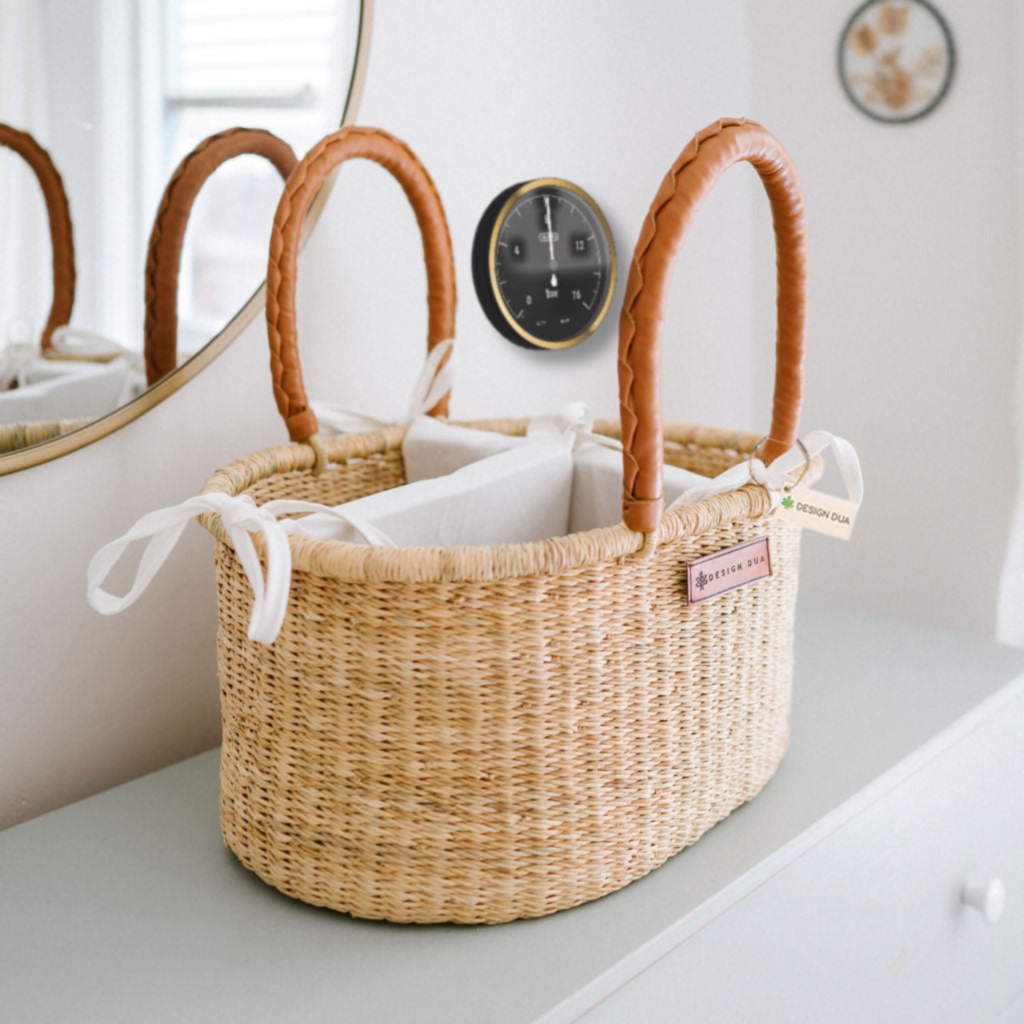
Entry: value=8 unit=bar
